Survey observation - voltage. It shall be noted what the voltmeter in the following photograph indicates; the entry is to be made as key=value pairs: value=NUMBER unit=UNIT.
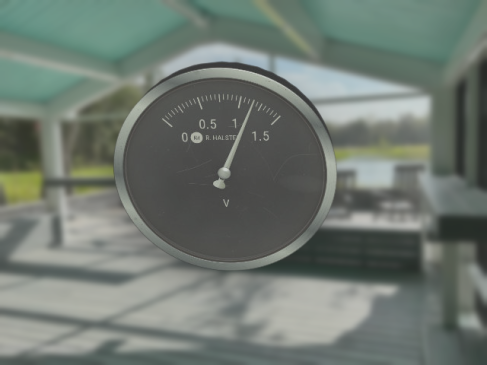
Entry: value=1.15 unit=V
